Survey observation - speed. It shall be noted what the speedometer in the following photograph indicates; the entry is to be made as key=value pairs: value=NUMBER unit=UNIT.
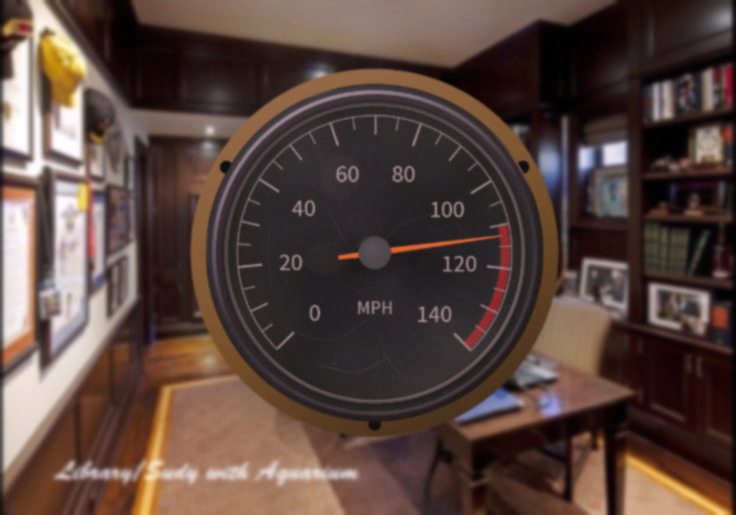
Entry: value=112.5 unit=mph
